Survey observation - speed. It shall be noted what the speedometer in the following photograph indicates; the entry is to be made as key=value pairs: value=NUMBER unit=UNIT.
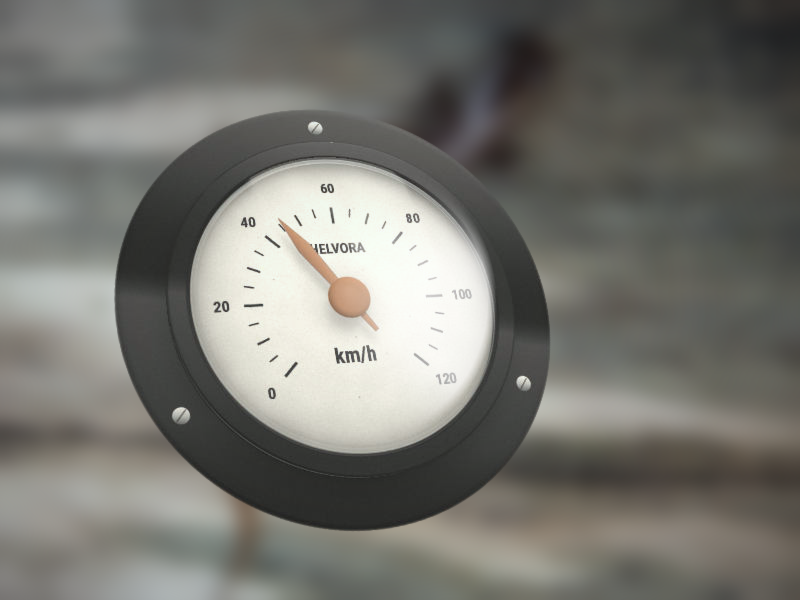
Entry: value=45 unit=km/h
